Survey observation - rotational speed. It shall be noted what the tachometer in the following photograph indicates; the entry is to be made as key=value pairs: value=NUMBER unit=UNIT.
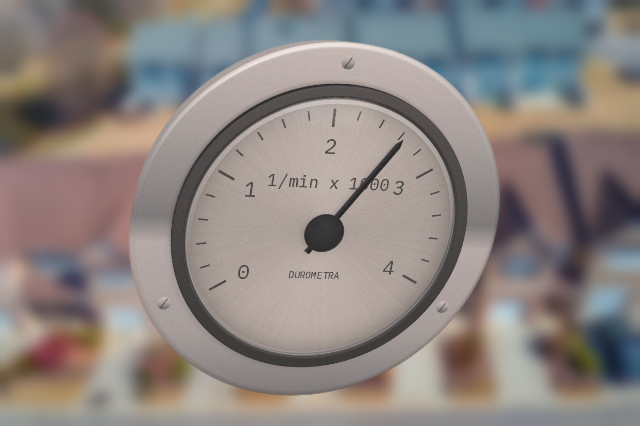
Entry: value=2600 unit=rpm
